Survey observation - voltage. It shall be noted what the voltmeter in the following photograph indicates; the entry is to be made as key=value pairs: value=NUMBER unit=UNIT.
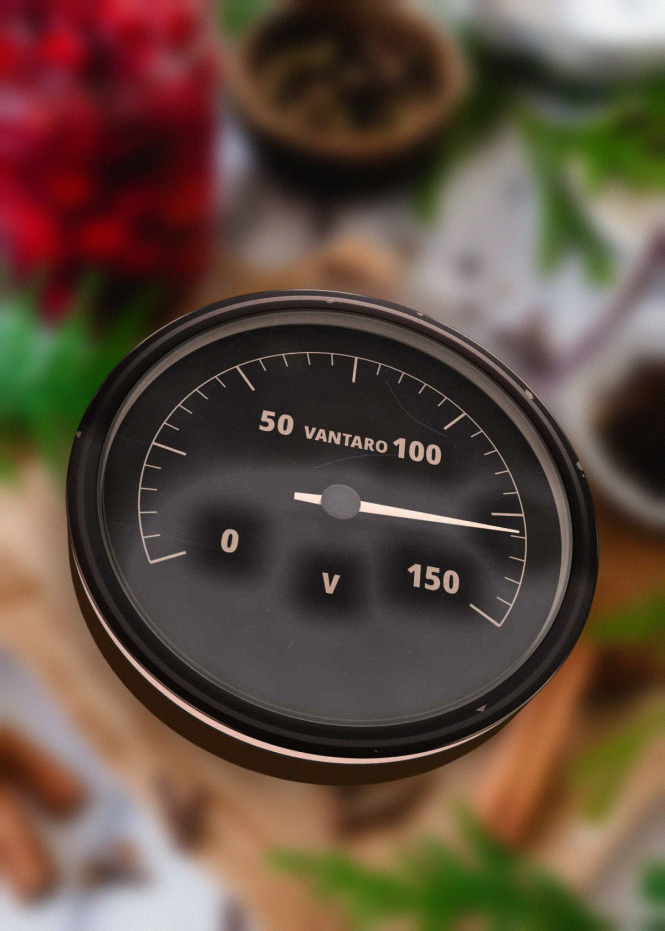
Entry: value=130 unit=V
